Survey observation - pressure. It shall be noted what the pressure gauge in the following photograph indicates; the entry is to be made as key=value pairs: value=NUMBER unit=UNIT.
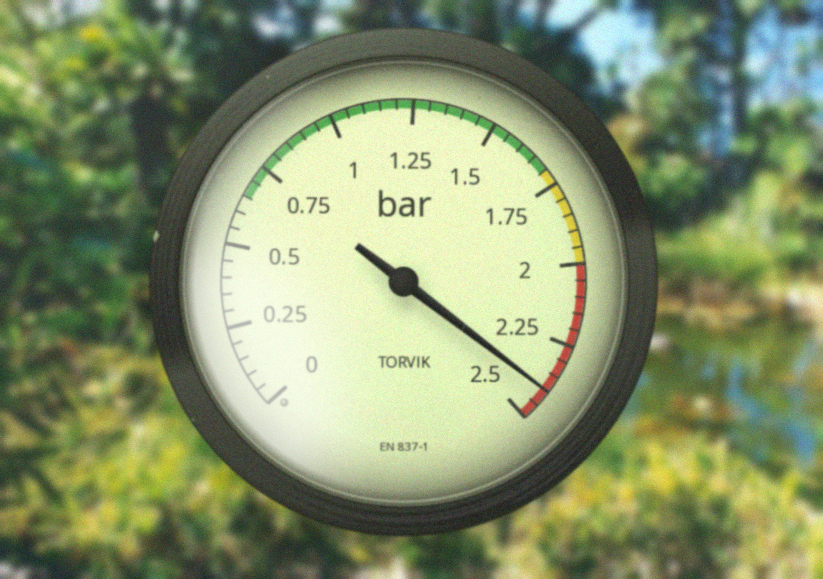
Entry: value=2.4 unit=bar
